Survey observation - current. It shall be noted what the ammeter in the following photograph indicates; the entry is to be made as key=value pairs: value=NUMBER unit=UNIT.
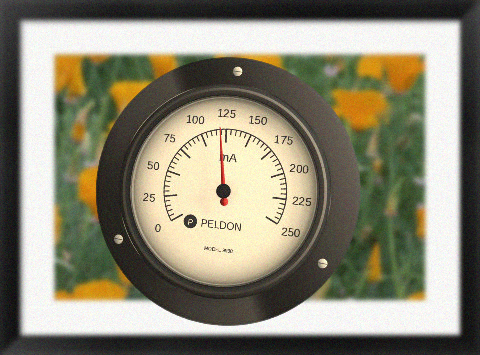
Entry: value=120 unit=mA
